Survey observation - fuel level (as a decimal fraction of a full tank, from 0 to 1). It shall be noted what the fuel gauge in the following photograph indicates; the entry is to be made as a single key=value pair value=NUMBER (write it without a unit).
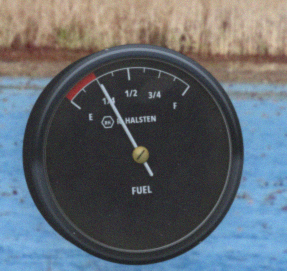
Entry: value=0.25
